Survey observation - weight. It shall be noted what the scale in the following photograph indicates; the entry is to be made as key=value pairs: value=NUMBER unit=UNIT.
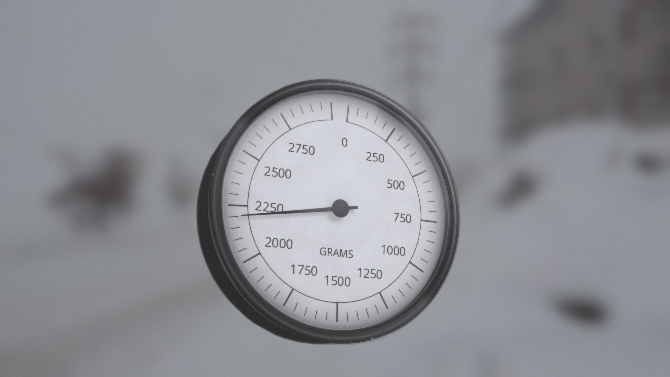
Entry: value=2200 unit=g
